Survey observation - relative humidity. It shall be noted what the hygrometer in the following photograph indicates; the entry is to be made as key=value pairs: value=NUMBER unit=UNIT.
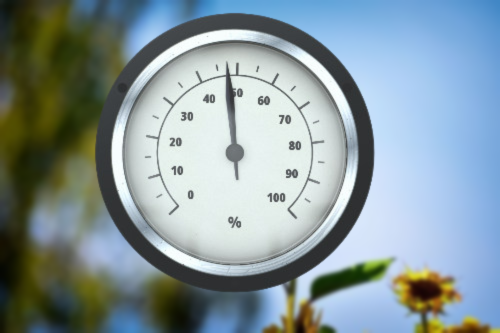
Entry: value=47.5 unit=%
